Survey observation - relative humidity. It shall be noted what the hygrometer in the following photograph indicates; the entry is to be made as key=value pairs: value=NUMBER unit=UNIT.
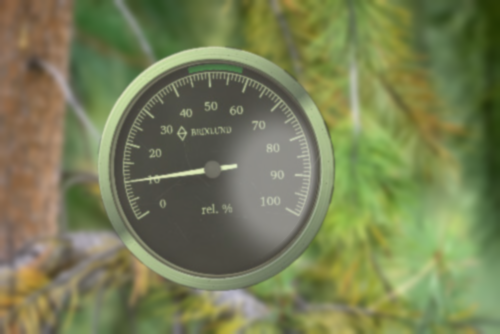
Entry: value=10 unit=%
